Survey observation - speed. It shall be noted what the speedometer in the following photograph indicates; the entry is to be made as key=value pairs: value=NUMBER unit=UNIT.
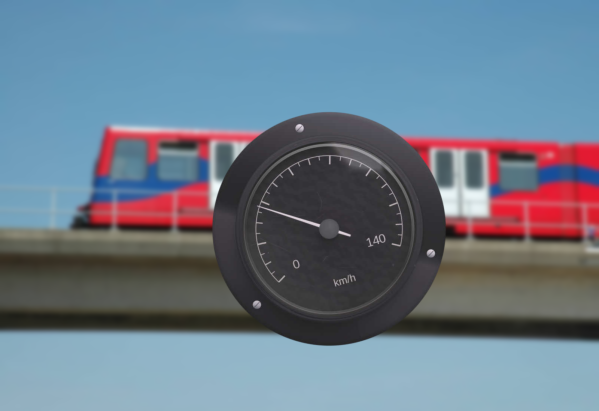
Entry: value=37.5 unit=km/h
